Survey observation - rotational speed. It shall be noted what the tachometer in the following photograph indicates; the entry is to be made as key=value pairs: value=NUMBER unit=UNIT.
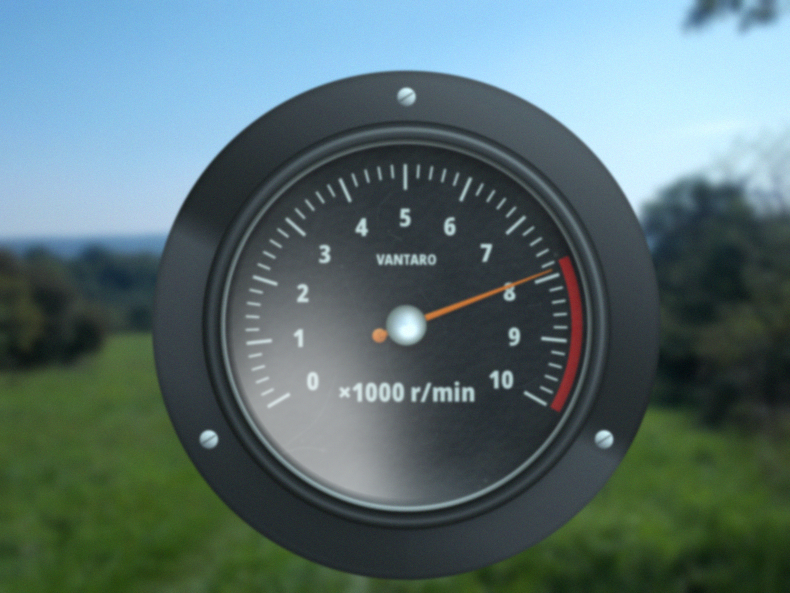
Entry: value=7900 unit=rpm
